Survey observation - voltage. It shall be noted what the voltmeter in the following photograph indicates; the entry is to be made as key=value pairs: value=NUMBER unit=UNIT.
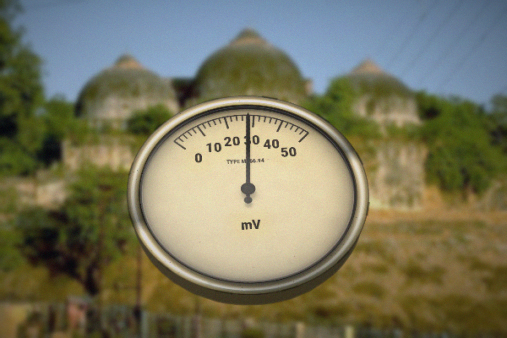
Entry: value=28 unit=mV
